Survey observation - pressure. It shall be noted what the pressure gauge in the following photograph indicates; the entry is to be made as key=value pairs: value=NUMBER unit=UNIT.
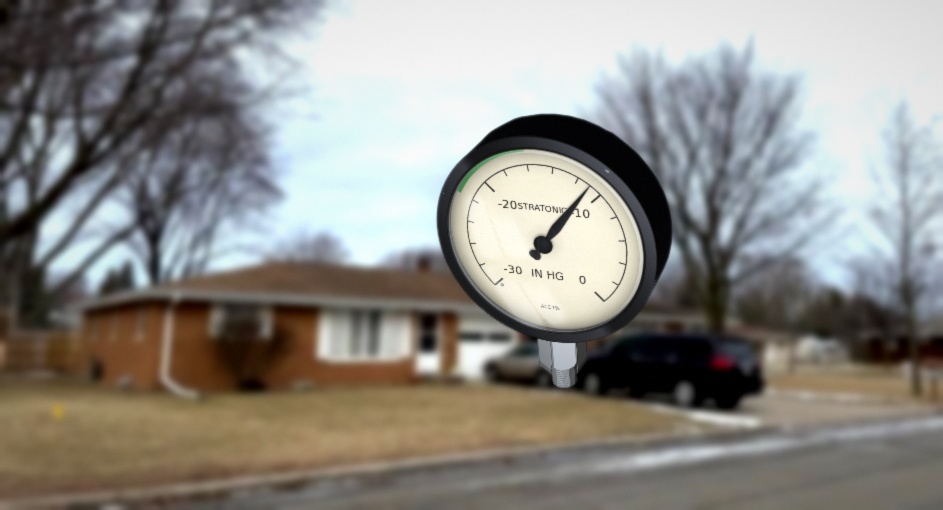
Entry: value=-11 unit=inHg
